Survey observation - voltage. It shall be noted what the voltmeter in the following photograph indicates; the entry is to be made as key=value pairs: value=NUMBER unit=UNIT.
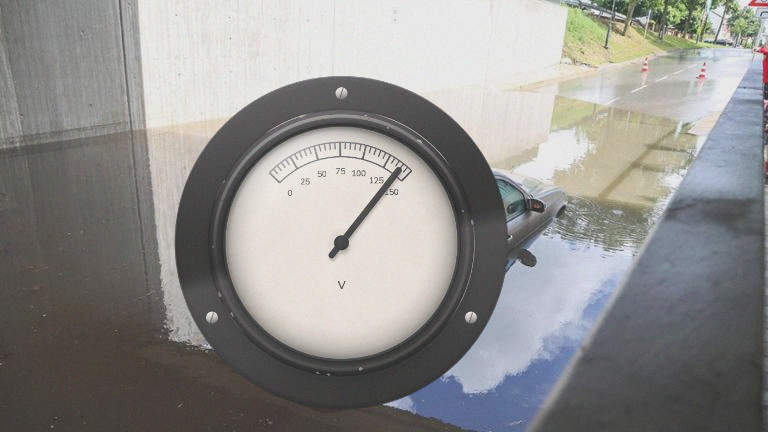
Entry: value=140 unit=V
